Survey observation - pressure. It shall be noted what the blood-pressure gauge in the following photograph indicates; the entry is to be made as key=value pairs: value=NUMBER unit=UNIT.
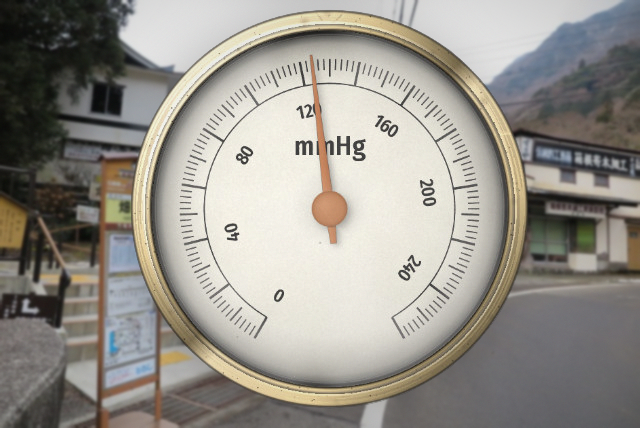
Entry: value=124 unit=mmHg
